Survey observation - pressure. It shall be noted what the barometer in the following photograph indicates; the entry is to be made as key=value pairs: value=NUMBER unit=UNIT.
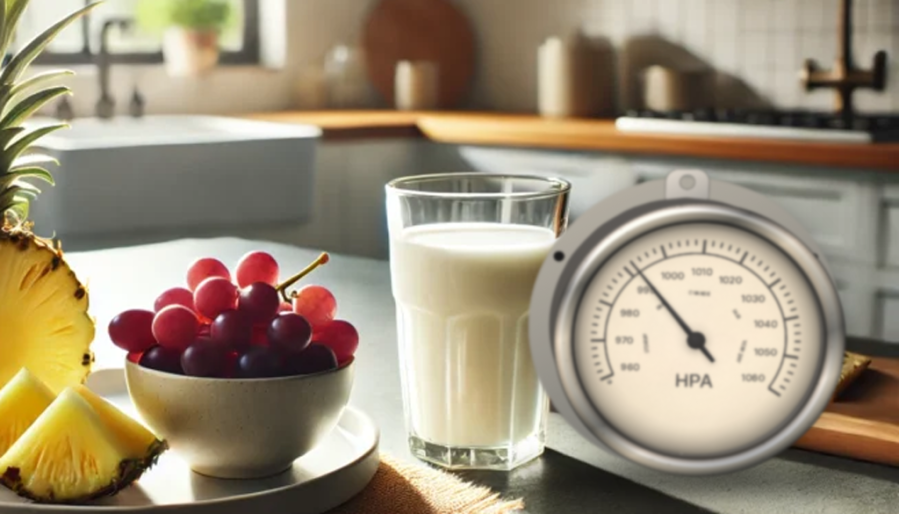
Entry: value=992 unit=hPa
